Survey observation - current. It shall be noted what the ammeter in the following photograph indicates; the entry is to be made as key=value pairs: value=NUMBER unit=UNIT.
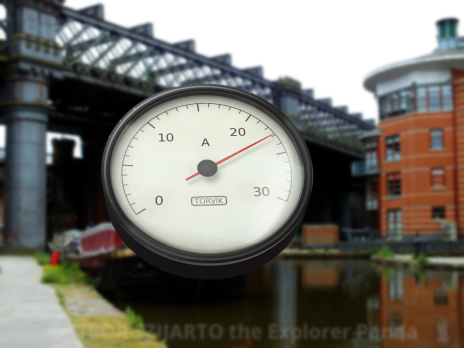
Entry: value=23 unit=A
